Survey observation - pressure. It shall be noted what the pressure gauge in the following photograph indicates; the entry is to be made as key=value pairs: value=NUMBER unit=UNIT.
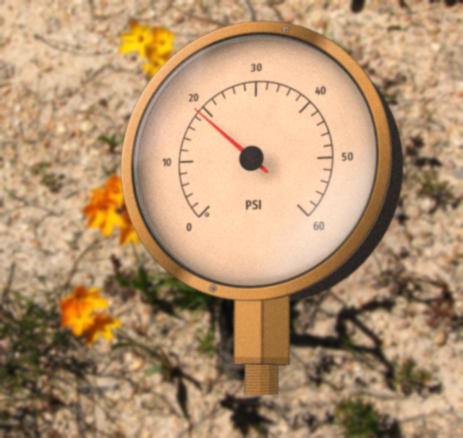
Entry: value=19 unit=psi
